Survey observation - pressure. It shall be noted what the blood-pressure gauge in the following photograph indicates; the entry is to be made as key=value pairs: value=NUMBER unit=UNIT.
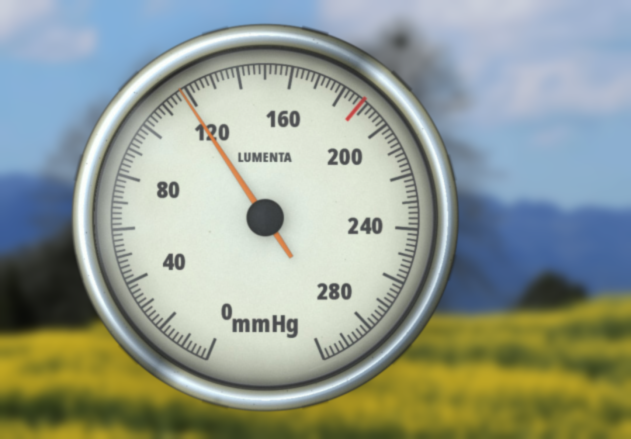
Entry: value=118 unit=mmHg
